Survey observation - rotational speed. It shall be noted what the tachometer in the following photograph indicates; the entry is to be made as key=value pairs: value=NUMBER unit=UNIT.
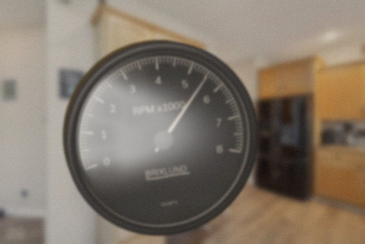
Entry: value=5500 unit=rpm
